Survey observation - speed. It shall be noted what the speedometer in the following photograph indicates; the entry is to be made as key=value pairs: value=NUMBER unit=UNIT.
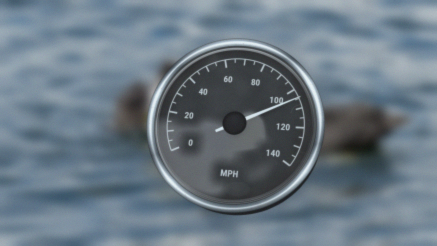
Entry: value=105 unit=mph
